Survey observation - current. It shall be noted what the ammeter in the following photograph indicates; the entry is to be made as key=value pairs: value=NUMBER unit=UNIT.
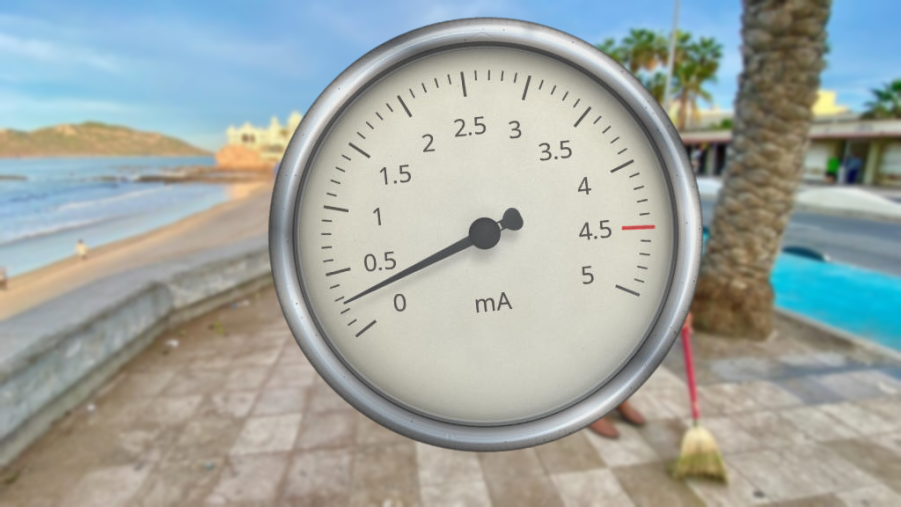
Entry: value=0.25 unit=mA
